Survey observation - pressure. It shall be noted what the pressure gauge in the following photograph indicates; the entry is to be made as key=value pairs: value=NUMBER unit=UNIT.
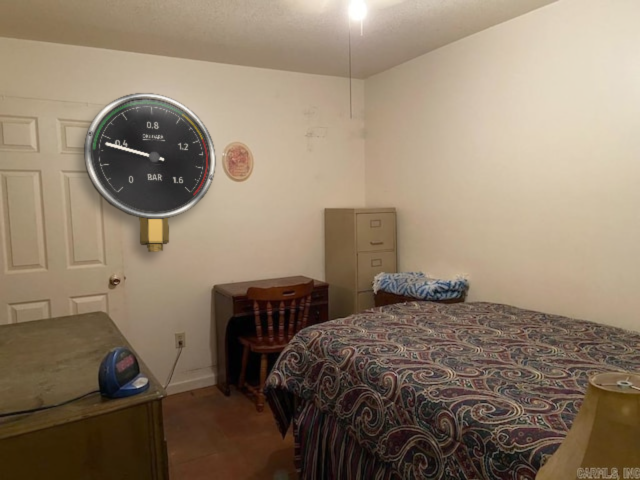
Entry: value=0.35 unit=bar
